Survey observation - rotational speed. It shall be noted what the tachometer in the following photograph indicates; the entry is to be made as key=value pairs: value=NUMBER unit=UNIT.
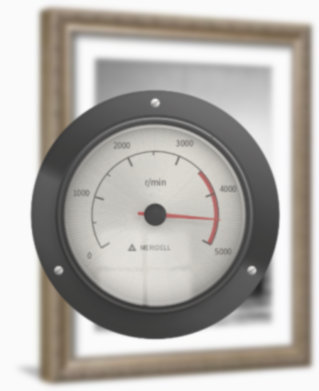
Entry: value=4500 unit=rpm
